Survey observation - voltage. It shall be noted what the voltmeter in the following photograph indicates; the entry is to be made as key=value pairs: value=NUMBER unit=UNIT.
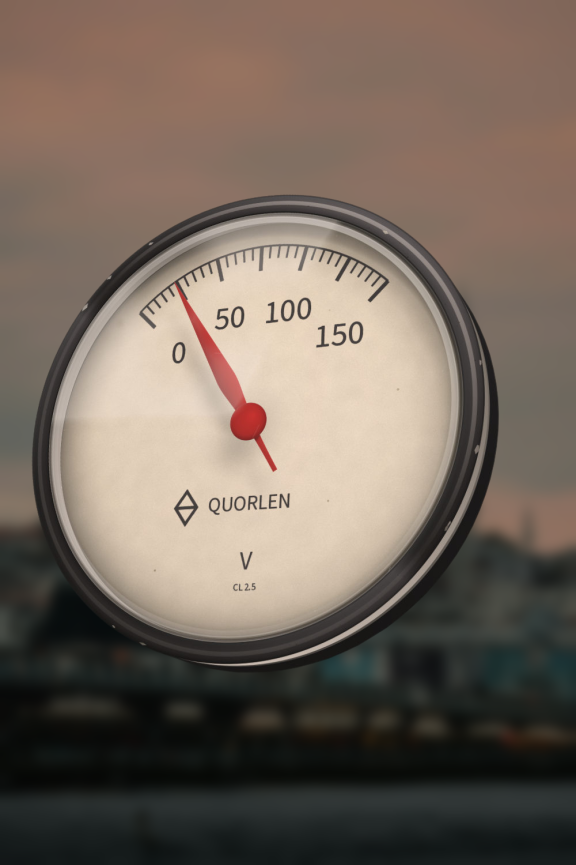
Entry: value=25 unit=V
